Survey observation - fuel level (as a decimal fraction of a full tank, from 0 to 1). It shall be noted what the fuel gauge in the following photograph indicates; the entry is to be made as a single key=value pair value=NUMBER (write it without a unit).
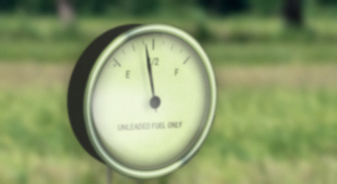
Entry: value=0.375
